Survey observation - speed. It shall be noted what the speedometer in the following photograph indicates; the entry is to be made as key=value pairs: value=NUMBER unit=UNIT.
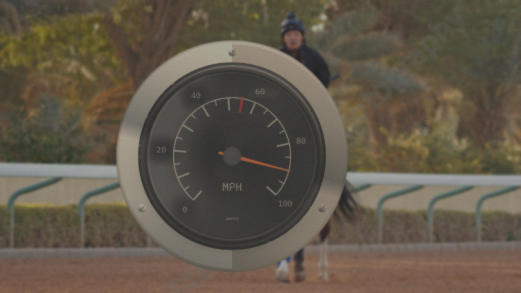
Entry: value=90 unit=mph
